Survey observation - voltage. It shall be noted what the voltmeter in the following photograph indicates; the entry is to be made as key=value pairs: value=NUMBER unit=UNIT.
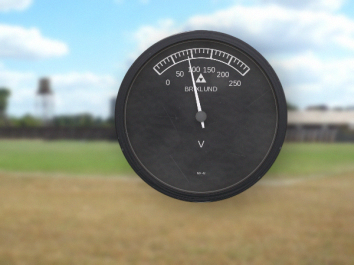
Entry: value=90 unit=V
